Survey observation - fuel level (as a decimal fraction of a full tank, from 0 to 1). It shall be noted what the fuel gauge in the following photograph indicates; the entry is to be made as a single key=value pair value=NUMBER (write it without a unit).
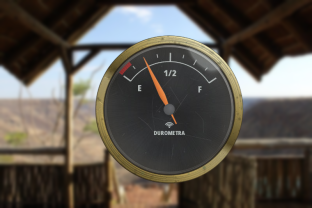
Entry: value=0.25
